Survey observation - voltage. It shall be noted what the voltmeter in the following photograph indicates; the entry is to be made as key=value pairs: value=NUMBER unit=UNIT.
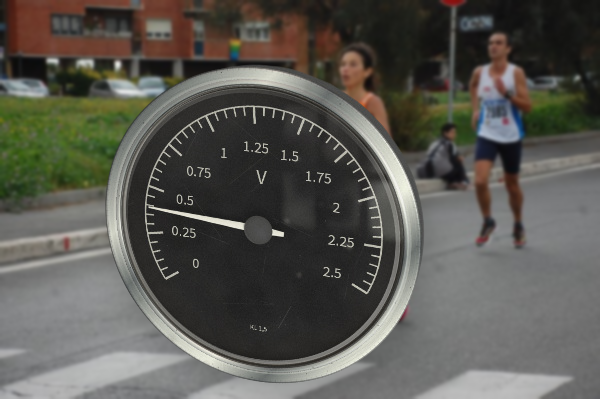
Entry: value=0.4 unit=V
